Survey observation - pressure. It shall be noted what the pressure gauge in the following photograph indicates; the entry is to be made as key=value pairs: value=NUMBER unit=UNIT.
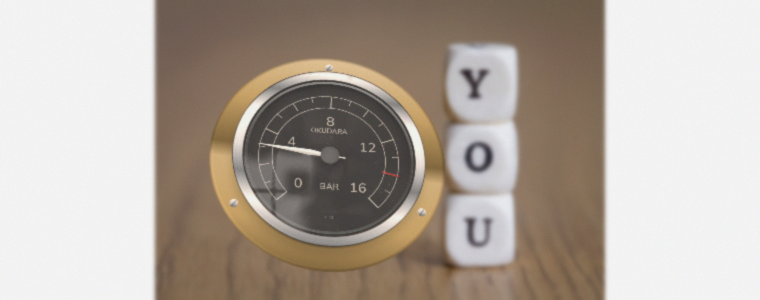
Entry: value=3 unit=bar
